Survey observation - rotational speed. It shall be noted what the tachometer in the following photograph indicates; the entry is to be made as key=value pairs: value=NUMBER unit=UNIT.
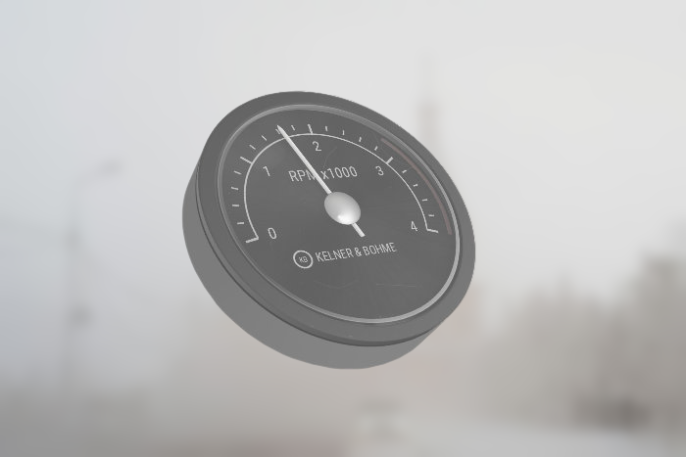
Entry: value=1600 unit=rpm
